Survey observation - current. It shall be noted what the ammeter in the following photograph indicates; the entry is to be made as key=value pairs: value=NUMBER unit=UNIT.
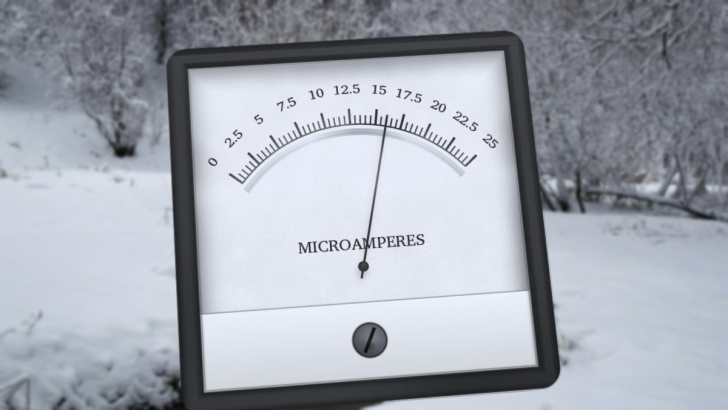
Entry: value=16 unit=µA
